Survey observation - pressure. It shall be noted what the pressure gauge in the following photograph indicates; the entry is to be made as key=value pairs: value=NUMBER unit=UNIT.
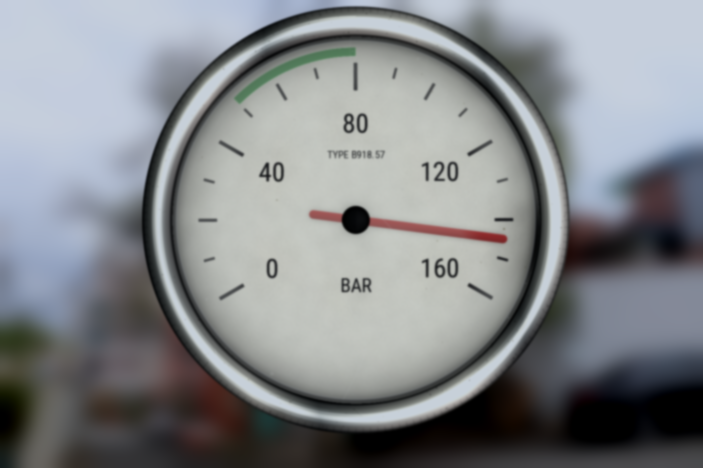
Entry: value=145 unit=bar
